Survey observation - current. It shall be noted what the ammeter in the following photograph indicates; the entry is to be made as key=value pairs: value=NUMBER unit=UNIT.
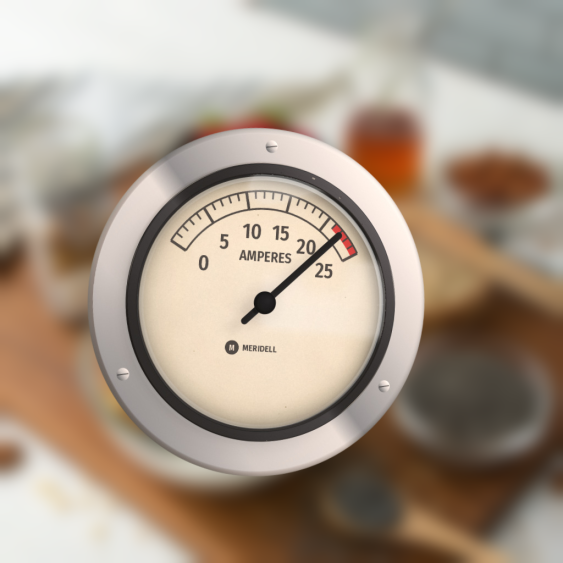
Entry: value=22 unit=A
